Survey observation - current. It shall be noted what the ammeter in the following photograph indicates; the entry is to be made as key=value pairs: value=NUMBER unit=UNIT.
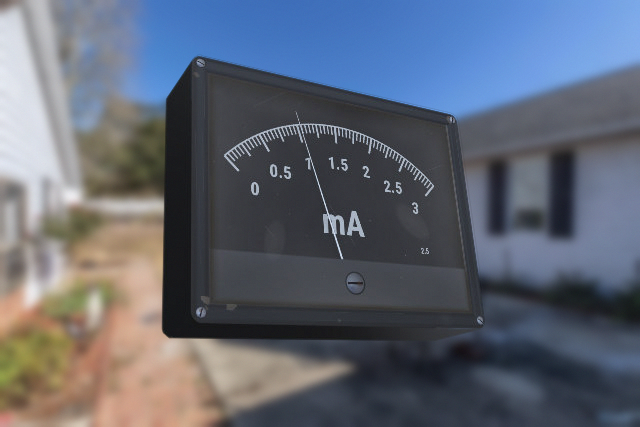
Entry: value=1 unit=mA
